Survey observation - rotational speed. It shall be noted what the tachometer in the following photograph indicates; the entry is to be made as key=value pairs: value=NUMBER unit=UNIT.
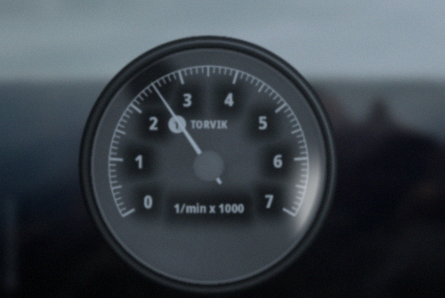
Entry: value=2500 unit=rpm
